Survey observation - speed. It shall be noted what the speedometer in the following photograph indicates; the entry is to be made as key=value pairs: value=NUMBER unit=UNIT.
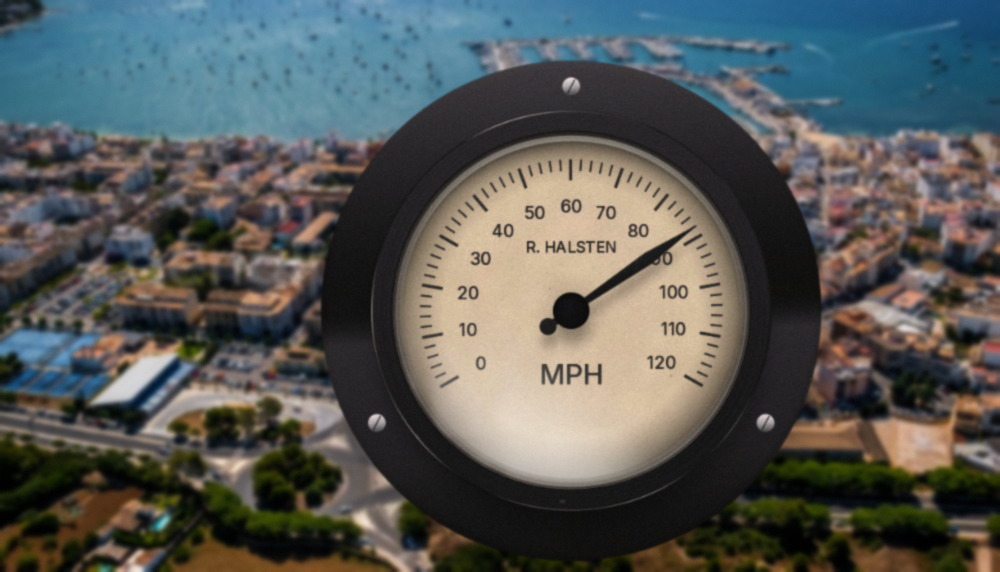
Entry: value=88 unit=mph
